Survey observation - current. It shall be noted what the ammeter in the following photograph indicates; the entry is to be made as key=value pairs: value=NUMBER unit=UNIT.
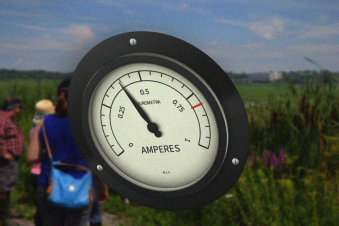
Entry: value=0.4 unit=A
